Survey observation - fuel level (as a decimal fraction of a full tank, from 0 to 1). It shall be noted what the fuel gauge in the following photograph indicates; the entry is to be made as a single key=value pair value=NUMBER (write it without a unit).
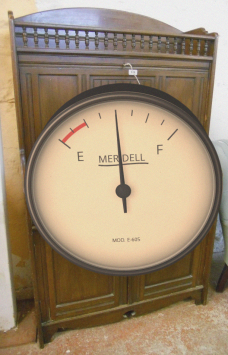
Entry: value=0.5
